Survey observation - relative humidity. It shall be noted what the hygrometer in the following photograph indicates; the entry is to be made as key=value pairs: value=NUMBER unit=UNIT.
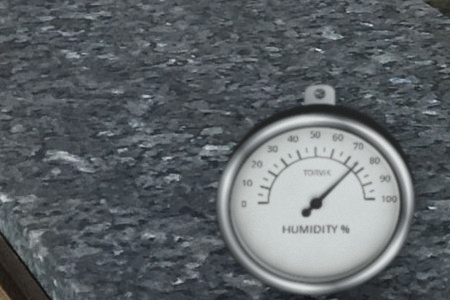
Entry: value=75 unit=%
